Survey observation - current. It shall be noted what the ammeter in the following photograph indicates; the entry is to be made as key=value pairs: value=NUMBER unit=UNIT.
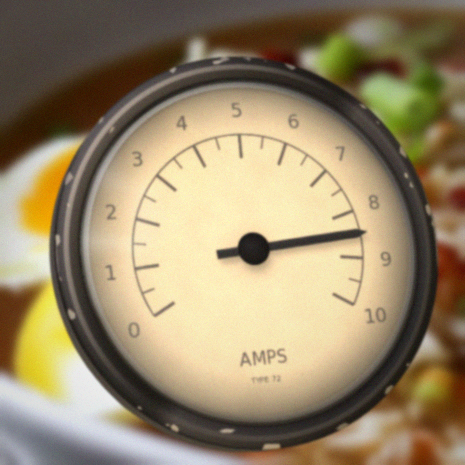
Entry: value=8.5 unit=A
